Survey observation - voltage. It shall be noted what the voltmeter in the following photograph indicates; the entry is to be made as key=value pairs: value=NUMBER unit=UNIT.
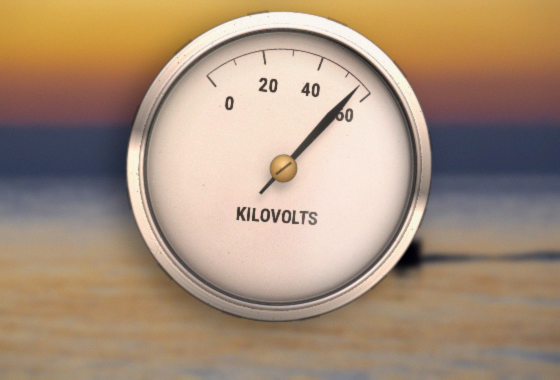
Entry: value=55 unit=kV
